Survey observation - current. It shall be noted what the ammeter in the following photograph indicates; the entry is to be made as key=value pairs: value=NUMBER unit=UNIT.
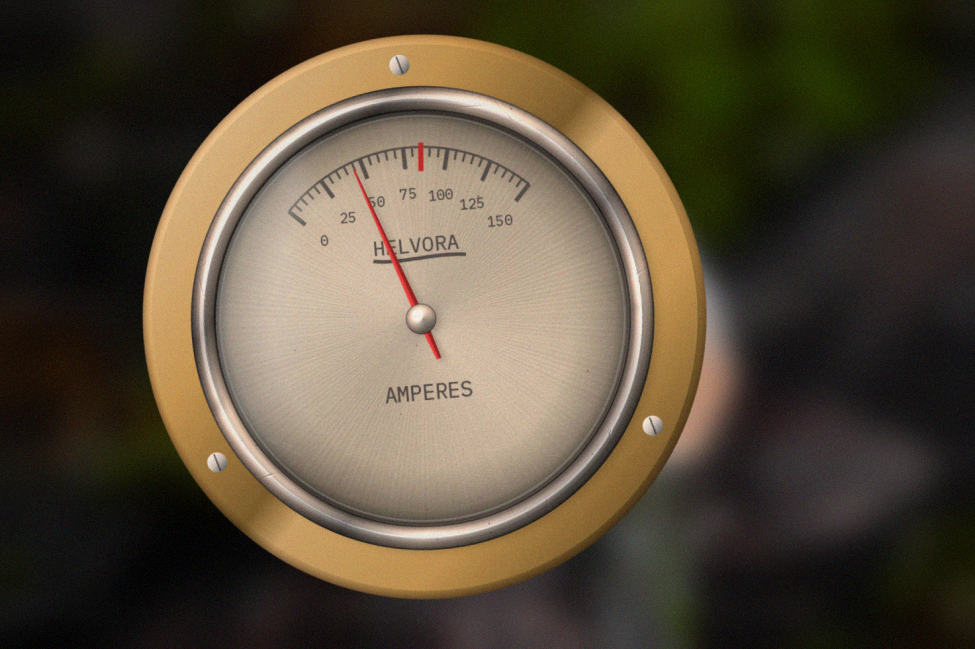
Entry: value=45 unit=A
